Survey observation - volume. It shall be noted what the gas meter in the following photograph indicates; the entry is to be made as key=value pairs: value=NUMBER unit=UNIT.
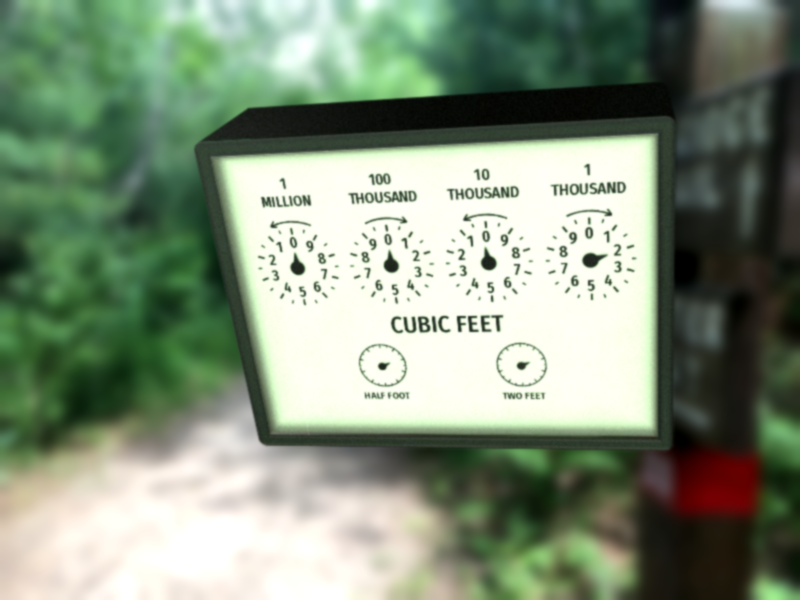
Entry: value=200 unit=ft³
